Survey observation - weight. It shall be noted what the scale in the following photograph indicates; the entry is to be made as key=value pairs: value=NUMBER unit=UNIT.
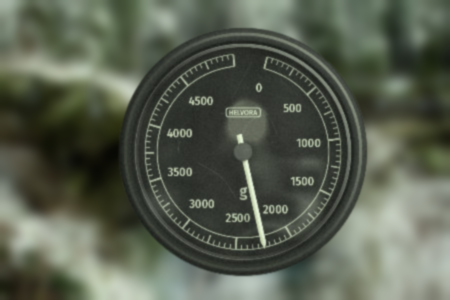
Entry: value=2250 unit=g
